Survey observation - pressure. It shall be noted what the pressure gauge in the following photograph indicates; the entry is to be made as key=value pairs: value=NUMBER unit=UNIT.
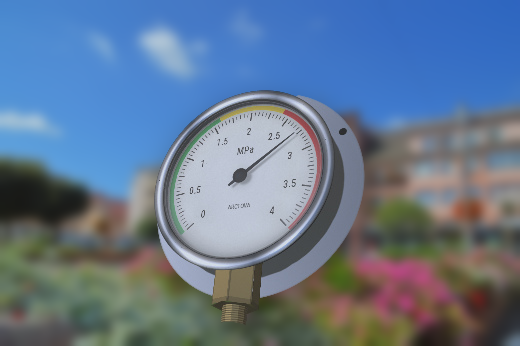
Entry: value=2.75 unit=MPa
